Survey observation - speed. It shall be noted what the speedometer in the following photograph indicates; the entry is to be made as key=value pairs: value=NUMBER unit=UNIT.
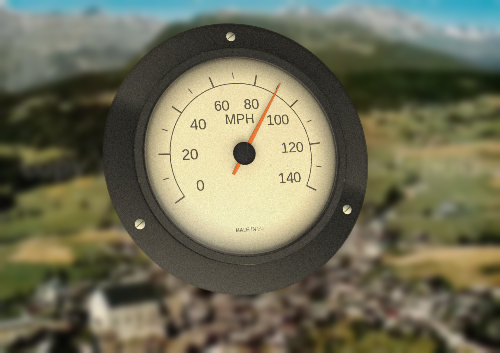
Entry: value=90 unit=mph
